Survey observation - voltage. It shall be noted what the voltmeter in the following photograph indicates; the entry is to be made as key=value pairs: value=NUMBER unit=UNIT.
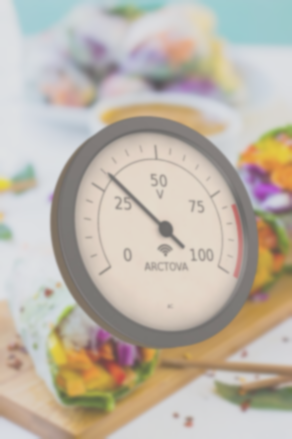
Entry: value=30 unit=V
